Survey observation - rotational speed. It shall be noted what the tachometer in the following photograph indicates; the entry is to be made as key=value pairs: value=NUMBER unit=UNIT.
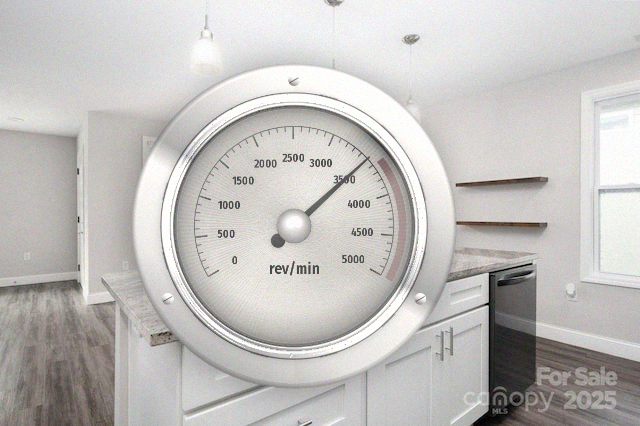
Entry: value=3500 unit=rpm
